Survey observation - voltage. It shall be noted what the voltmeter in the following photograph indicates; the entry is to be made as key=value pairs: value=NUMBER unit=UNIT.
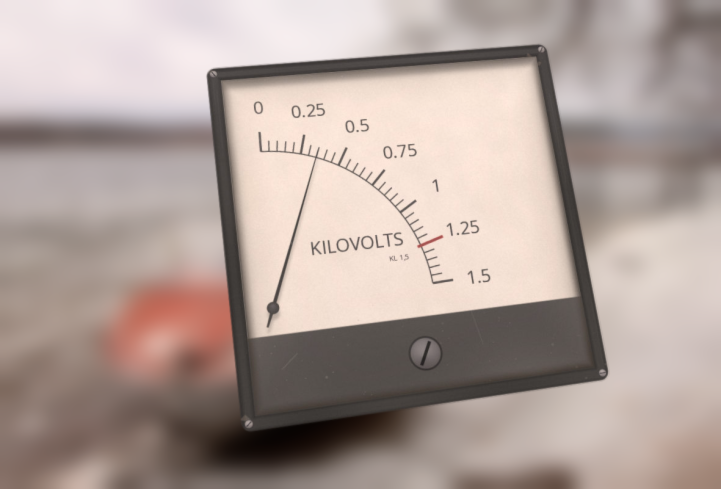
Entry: value=0.35 unit=kV
